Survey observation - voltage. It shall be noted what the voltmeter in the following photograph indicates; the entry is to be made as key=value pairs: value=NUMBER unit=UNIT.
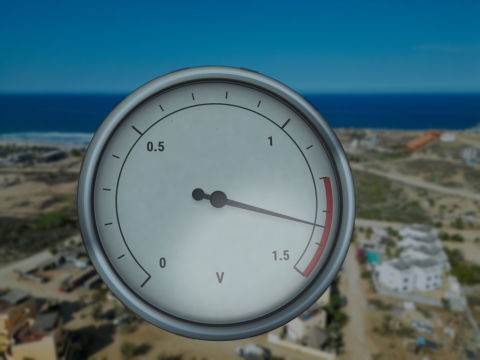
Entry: value=1.35 unit=V
